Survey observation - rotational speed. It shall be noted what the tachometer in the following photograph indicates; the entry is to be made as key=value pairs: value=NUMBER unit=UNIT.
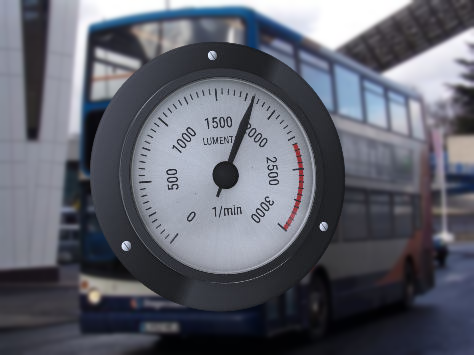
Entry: value=1800 unit=rpm
